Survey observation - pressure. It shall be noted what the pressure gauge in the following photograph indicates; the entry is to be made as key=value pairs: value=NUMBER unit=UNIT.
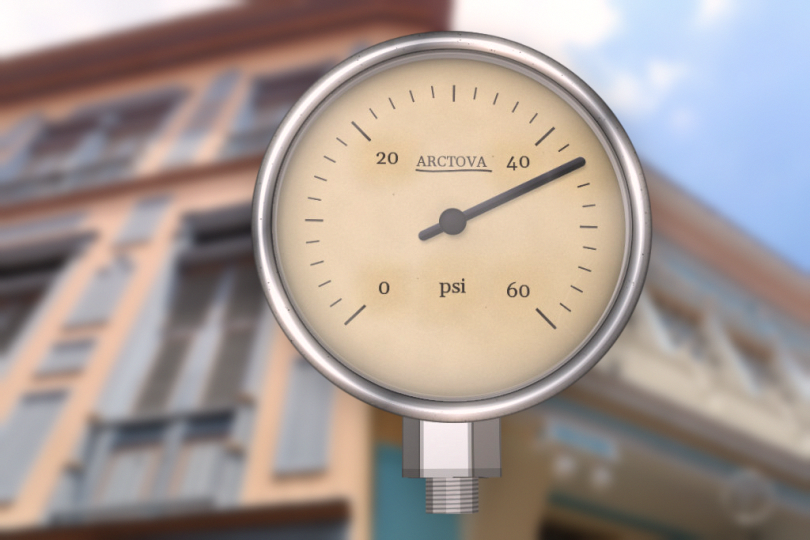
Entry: value=44 unit=psi
